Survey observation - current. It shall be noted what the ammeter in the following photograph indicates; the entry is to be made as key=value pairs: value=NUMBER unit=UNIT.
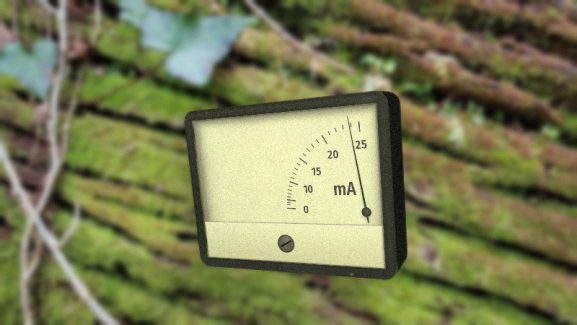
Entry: value=24 unit=mA
